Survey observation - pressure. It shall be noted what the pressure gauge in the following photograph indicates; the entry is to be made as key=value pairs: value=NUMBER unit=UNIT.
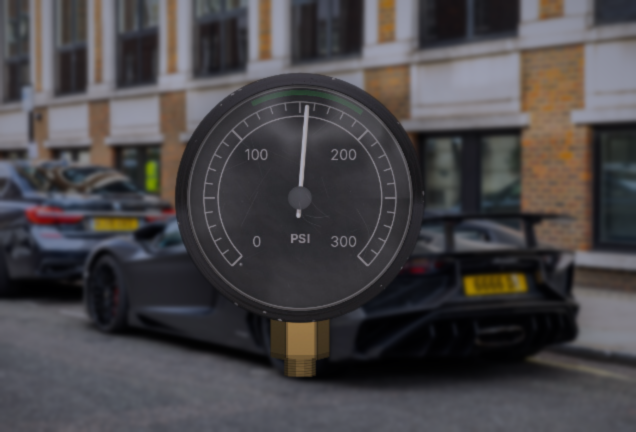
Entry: value=155 unit=psi
